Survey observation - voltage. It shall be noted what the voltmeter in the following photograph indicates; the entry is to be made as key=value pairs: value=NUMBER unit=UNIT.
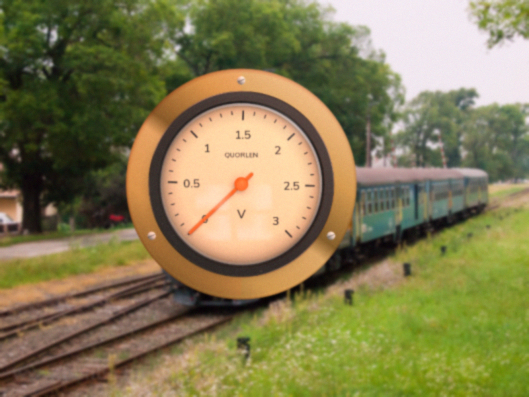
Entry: value=0 unit=V
